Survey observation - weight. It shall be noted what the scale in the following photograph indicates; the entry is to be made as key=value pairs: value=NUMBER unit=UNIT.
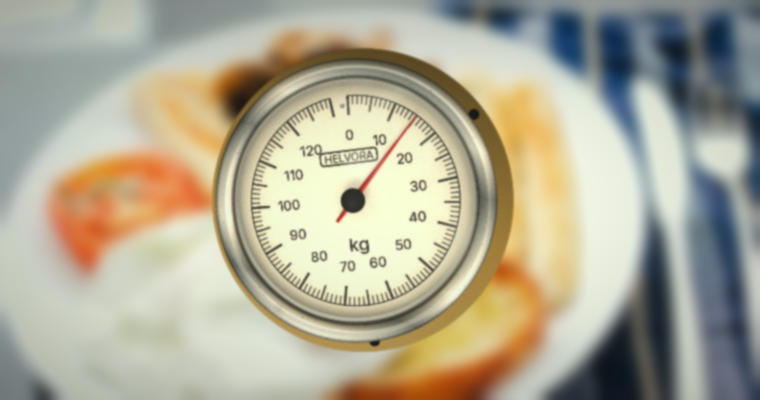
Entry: value=15 unit=kg
